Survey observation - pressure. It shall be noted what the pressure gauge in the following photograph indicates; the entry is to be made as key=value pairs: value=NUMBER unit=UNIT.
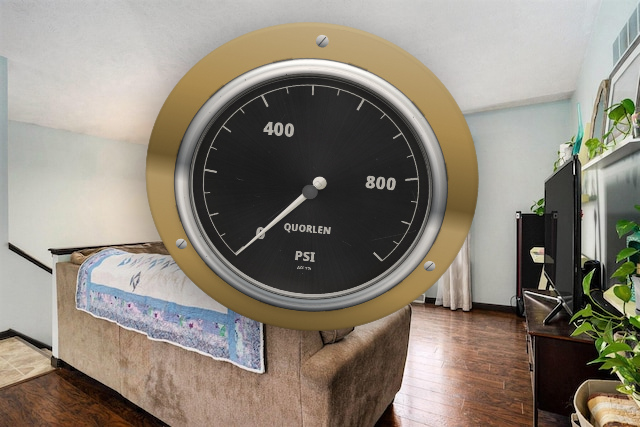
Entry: value=0 unit=psi
